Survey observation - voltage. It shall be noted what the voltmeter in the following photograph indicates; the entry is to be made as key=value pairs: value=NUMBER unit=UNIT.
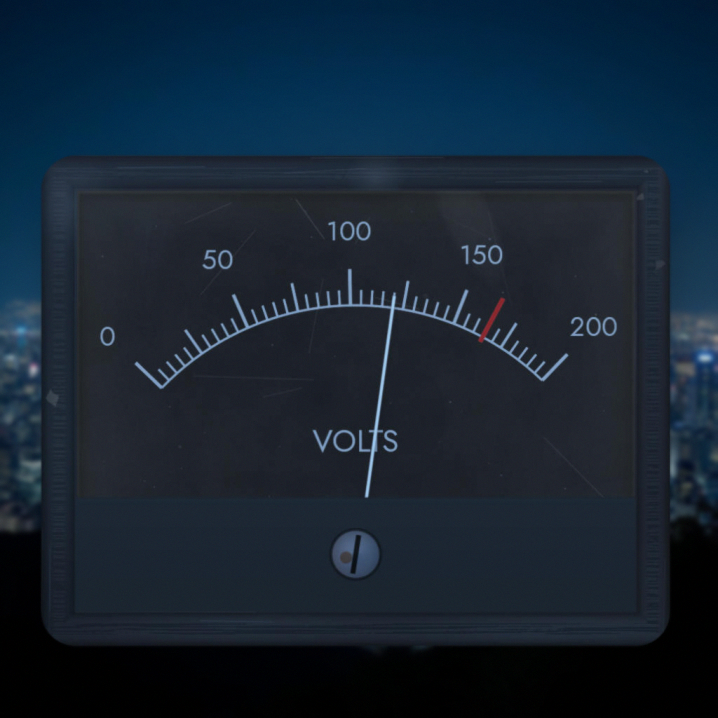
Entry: value=120 unit=V
